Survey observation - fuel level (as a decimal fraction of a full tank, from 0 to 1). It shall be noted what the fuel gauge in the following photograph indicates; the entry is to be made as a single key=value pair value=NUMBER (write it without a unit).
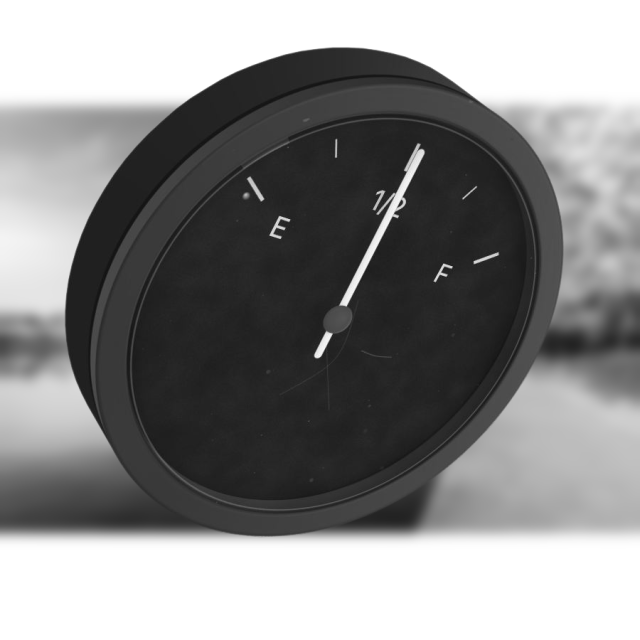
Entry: value=0.5
